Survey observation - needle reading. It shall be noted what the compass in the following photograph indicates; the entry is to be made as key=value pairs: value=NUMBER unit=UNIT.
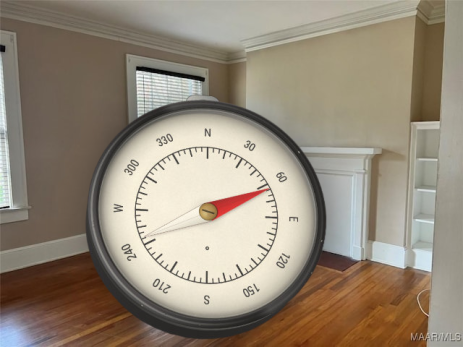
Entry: value=65 unit=°
